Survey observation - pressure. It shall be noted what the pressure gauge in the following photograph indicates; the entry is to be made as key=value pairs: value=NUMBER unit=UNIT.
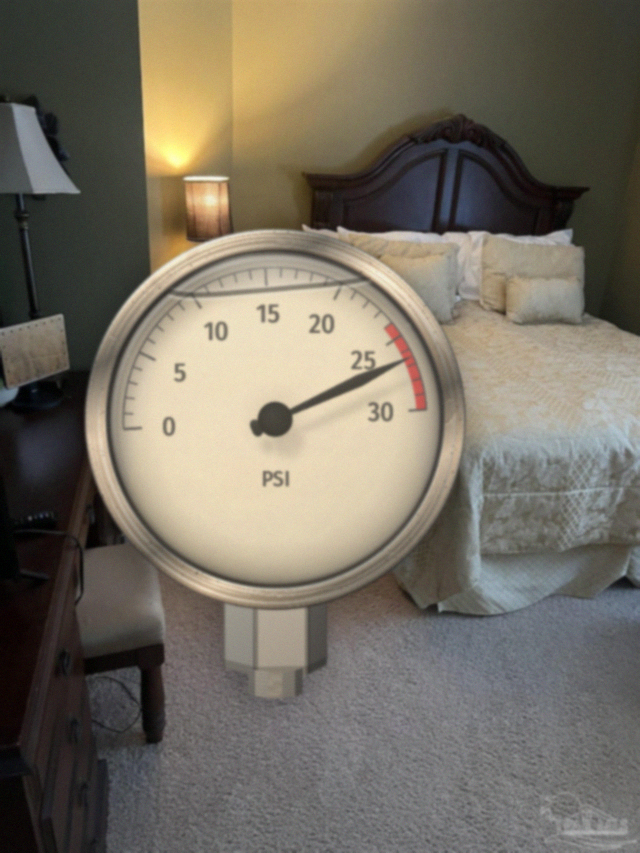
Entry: value=26.5 unit=psi
